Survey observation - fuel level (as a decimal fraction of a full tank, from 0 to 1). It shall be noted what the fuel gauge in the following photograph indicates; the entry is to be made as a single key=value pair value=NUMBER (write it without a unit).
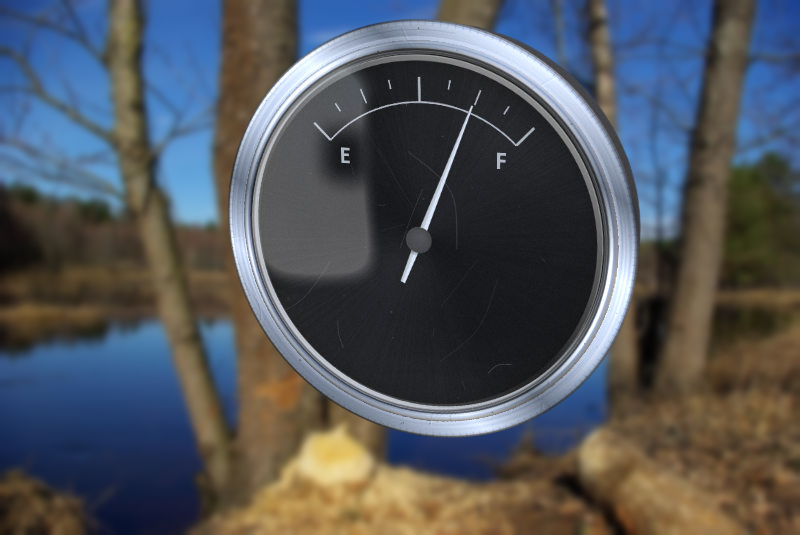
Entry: value=0.75
